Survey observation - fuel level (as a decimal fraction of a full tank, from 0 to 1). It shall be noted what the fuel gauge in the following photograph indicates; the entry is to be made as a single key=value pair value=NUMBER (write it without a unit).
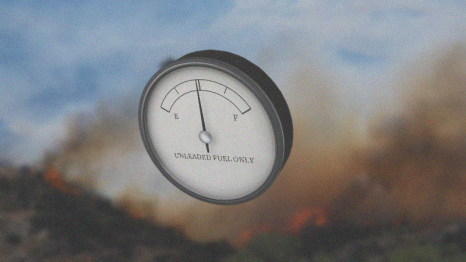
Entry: value=0.5
